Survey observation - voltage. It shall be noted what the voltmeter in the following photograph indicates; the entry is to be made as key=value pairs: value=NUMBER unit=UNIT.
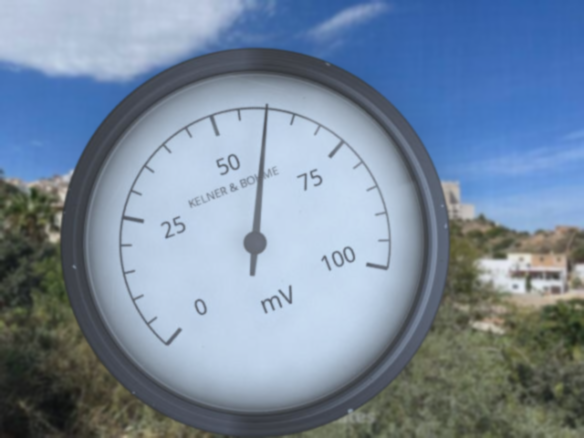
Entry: value=60 unit=mV
